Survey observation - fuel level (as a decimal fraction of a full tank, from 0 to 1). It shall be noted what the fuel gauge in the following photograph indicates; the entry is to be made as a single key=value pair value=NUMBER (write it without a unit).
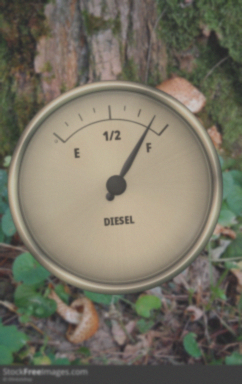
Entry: value=0.875
